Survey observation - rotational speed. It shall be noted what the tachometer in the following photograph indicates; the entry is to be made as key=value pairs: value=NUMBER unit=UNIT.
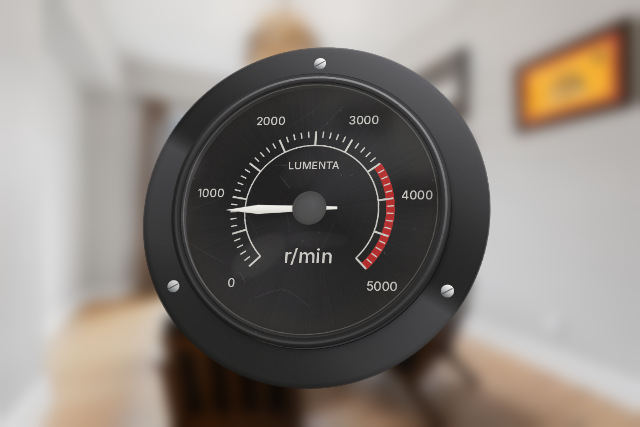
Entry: value=800 unit=rpm
